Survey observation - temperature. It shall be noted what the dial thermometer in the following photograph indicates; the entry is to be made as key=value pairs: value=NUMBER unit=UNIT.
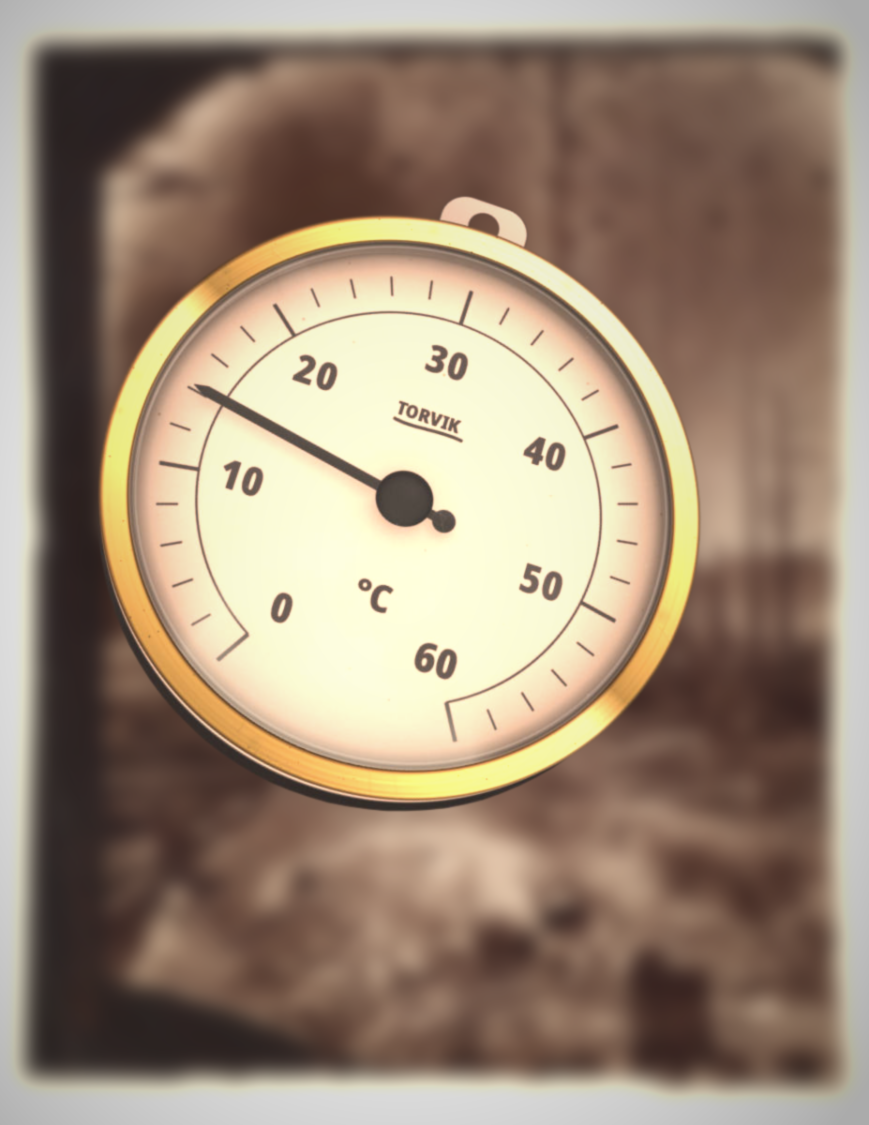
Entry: value=14 unit=°C
